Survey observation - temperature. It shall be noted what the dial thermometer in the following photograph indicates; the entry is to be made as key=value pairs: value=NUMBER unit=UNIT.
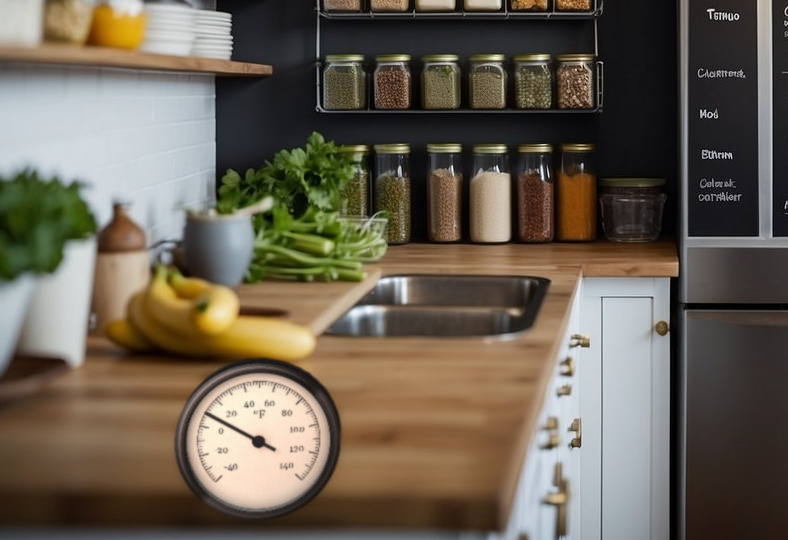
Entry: value=10 unit=°F
